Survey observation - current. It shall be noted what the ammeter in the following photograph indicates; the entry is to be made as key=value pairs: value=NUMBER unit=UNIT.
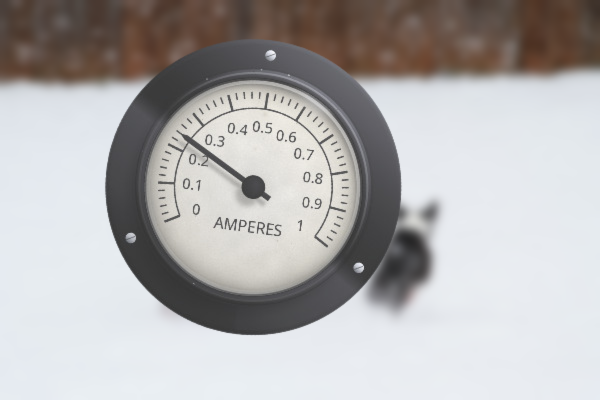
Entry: value=0.24 unit=A
